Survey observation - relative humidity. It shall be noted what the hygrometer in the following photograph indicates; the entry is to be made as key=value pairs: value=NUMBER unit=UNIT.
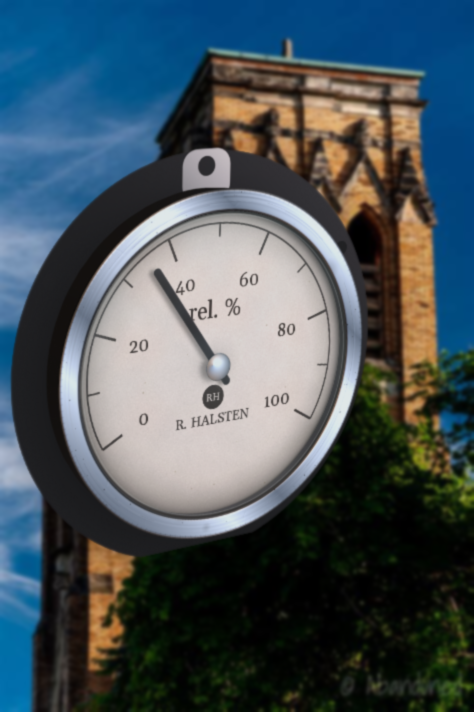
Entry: value=35 unit=%
